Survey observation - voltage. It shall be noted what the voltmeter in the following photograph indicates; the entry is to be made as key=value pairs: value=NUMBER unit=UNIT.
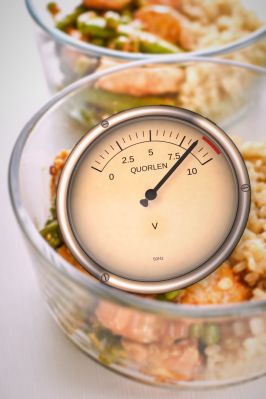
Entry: value=8.5 unit=V
